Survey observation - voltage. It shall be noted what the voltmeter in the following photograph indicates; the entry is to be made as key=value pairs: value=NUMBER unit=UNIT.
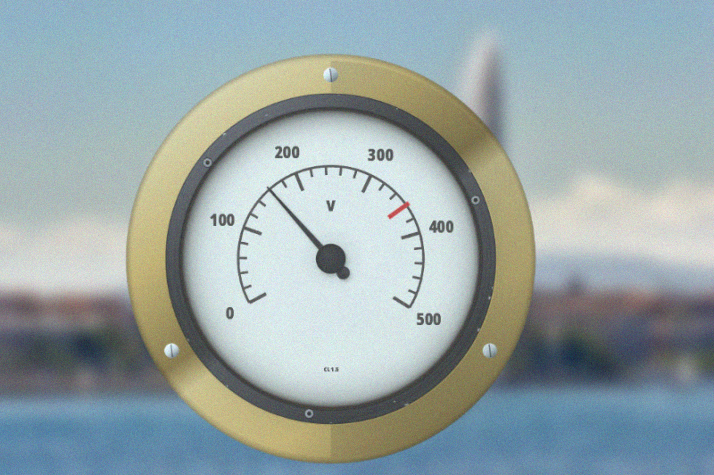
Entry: value=160 unit=V
